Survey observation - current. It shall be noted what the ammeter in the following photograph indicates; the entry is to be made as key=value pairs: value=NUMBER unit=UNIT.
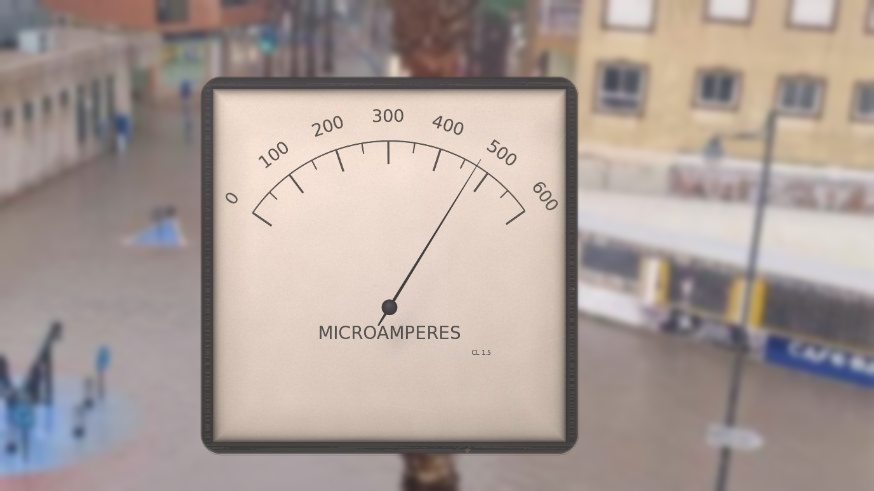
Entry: value=475 unit=µA
